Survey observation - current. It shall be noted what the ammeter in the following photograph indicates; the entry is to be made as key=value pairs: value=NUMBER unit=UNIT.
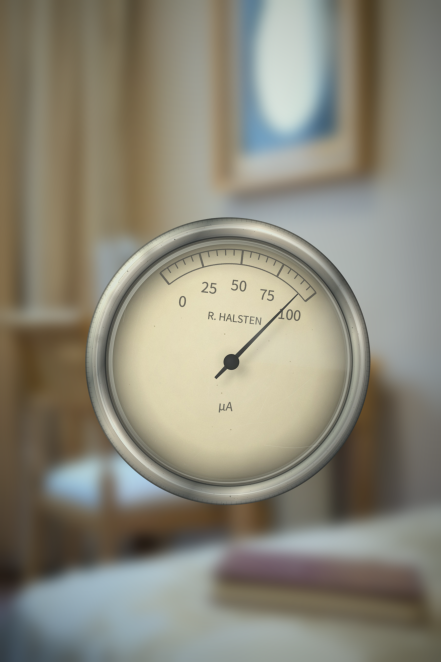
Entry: value=92.5 unit=µA
